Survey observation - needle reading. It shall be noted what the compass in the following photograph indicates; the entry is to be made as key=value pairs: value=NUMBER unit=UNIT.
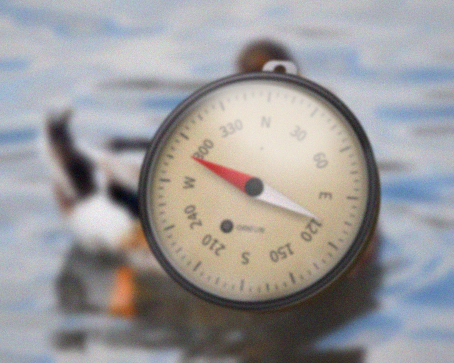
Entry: value=290 unit=°
